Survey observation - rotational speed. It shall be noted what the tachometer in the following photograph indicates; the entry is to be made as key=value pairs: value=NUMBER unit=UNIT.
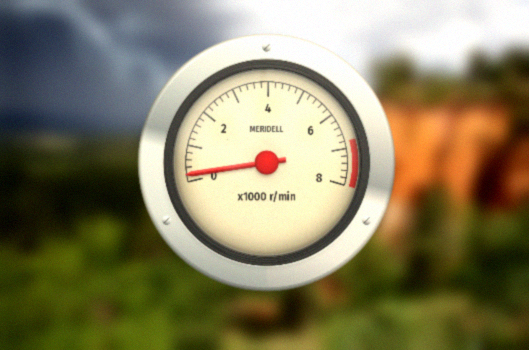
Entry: value=200 unit=rpm
